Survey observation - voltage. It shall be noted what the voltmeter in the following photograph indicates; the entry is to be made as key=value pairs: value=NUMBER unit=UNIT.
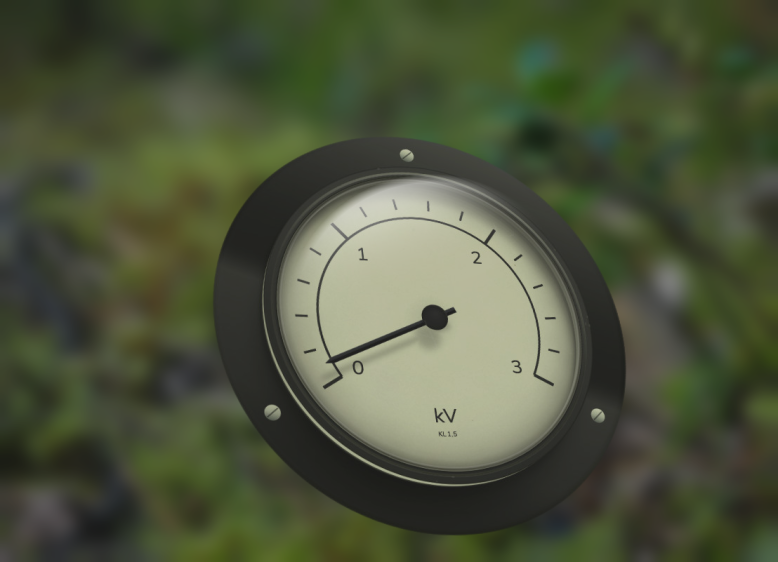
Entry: value=0.1 unit=kV
